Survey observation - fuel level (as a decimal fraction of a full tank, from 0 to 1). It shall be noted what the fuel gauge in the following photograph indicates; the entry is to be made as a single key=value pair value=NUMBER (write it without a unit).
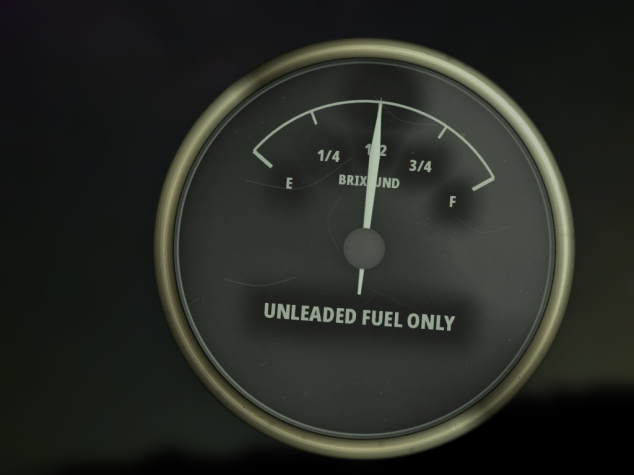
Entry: value=0.5
